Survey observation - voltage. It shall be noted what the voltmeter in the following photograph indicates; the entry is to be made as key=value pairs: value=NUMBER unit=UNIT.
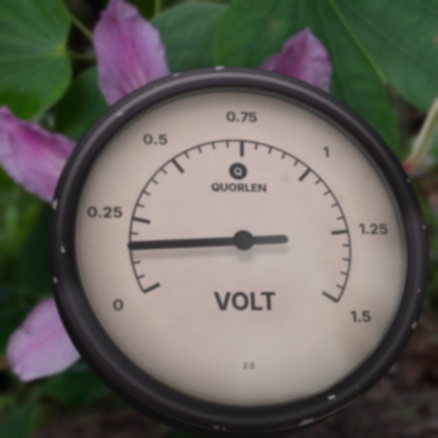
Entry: value=0.15 unit=V
